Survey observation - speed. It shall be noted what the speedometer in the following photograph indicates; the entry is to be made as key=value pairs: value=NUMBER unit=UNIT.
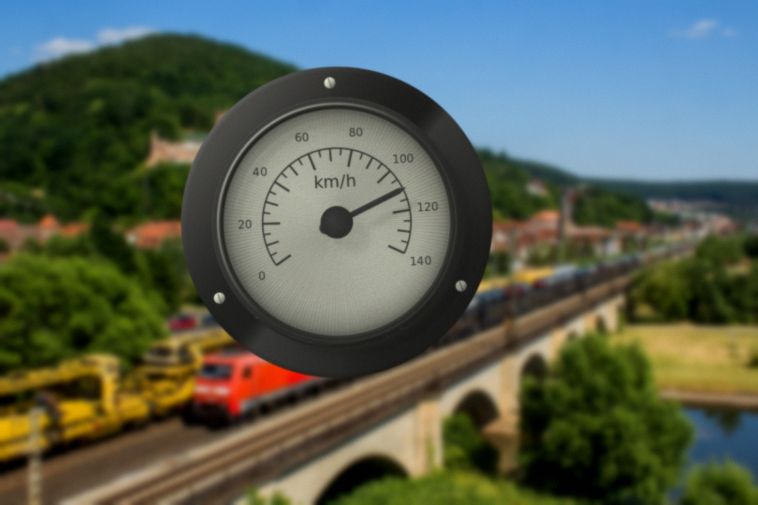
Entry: value=110 unit=km/h
